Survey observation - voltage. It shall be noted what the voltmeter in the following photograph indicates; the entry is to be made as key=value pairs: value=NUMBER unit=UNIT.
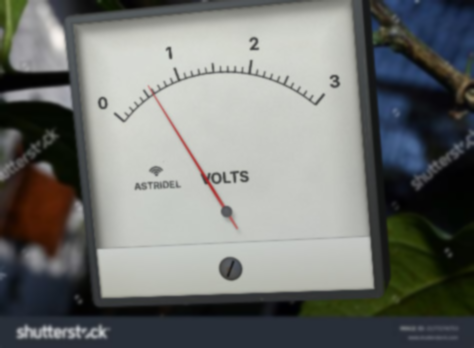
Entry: value=0.6 unit=V
